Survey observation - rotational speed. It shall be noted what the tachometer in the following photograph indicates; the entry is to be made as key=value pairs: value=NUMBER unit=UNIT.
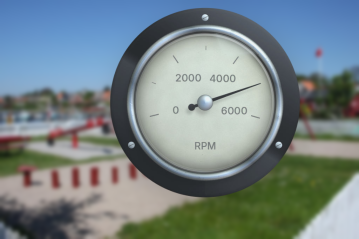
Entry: value=5000 unit=rpm
